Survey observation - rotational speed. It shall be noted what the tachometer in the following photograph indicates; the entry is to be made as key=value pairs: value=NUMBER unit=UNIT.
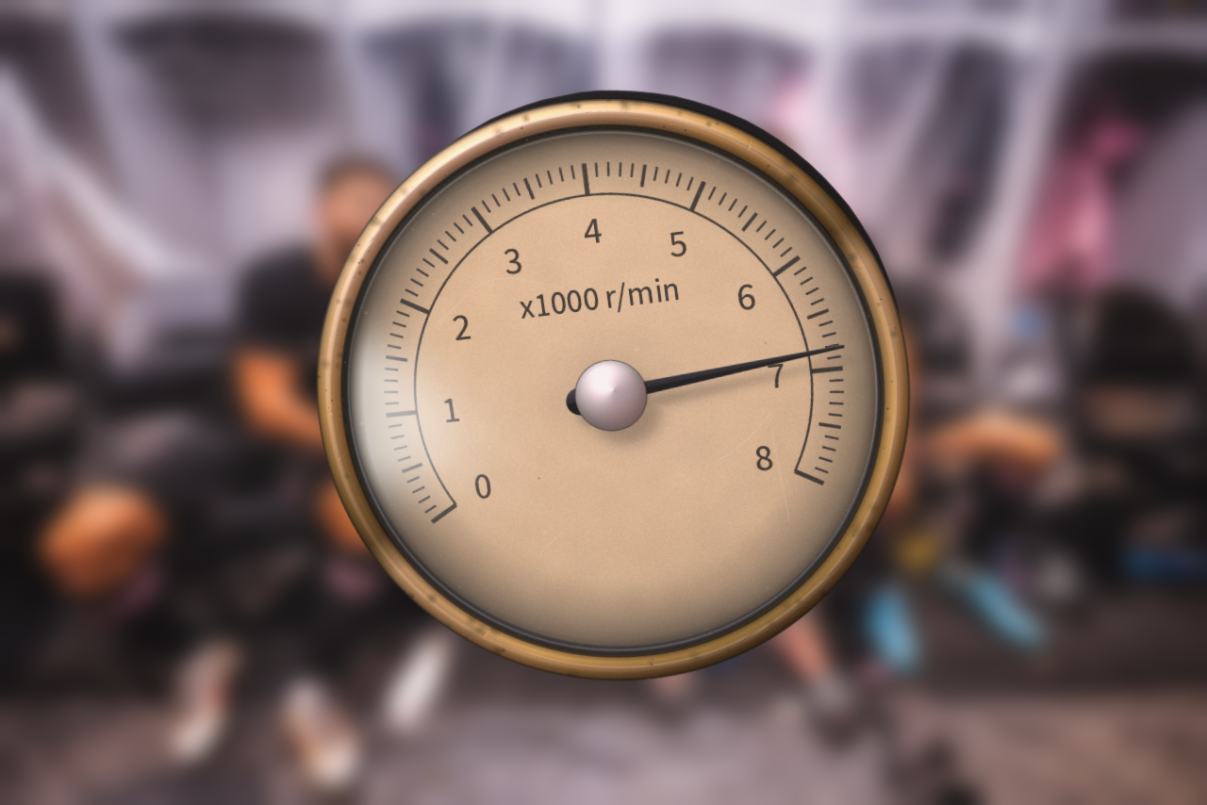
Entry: value=6800 unit=rpm
